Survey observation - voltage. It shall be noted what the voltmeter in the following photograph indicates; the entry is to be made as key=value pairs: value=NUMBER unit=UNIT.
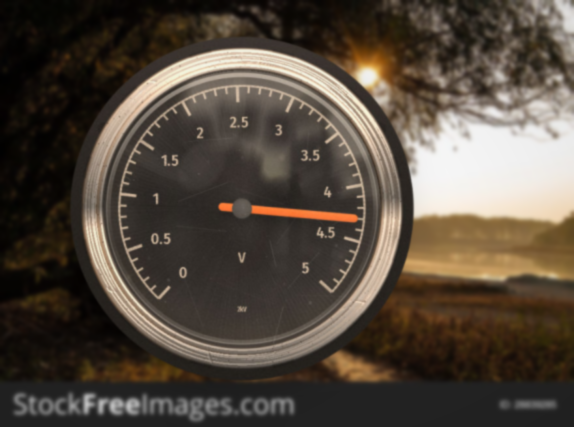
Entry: value=4.3 unit=V
